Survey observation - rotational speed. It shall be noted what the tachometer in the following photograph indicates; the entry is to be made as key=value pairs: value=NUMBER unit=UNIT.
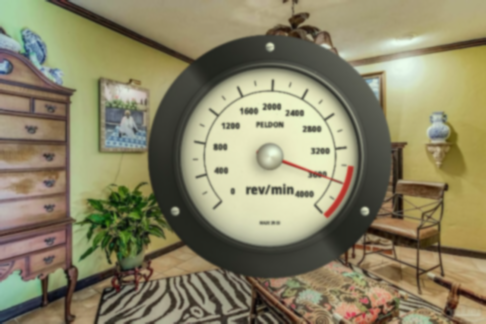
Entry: value=3600 unit=rpm
